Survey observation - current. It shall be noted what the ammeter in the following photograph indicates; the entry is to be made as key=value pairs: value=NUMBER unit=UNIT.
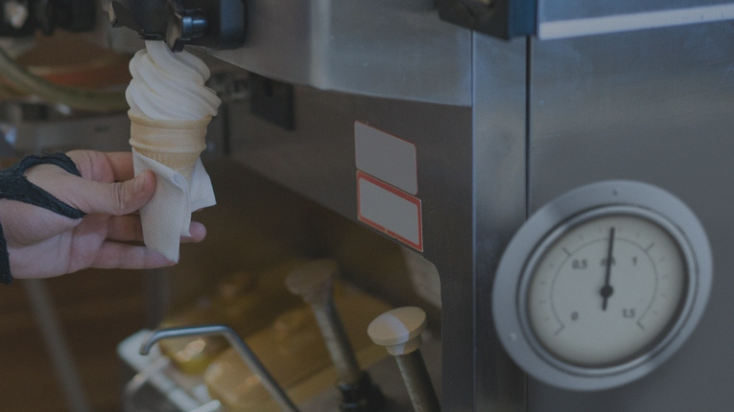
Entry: value=0.75 unit=mA
